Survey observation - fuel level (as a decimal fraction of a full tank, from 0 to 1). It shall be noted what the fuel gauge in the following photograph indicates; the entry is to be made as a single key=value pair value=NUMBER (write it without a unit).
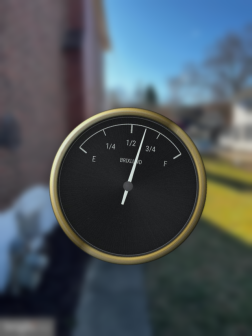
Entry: value=0.625
